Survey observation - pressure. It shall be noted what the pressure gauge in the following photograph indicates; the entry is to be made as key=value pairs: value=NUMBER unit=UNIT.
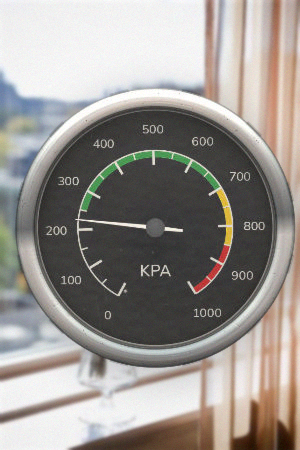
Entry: value=225 unit=kPa
